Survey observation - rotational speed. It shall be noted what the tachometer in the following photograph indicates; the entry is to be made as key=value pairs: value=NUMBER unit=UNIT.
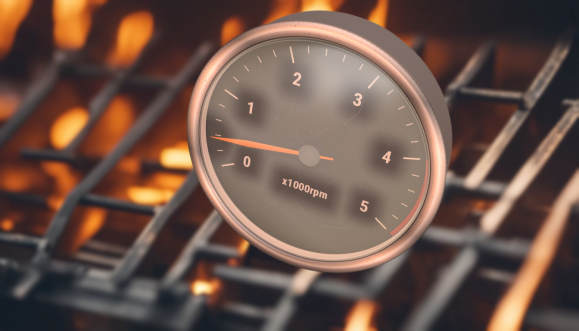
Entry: value=400 unit=rpm
